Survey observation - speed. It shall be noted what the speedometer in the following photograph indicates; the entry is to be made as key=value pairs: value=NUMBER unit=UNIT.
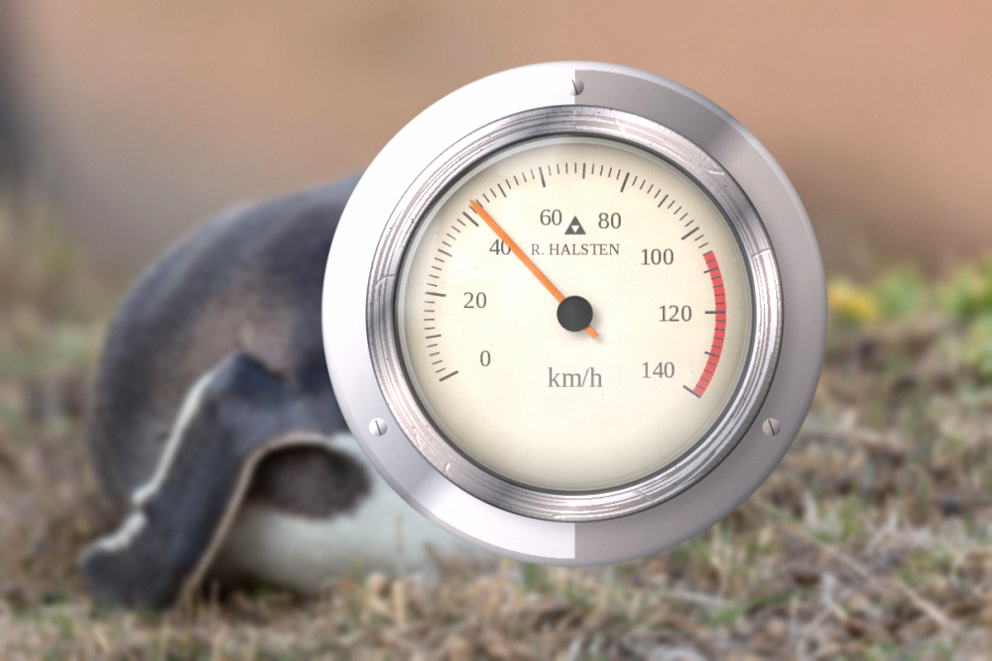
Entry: value=43 unit=km/h
